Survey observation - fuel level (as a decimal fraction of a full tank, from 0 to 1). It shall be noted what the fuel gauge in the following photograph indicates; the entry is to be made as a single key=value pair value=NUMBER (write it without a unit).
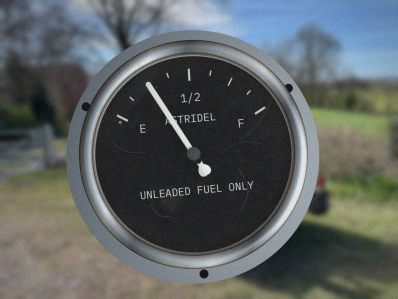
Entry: value=0.25
